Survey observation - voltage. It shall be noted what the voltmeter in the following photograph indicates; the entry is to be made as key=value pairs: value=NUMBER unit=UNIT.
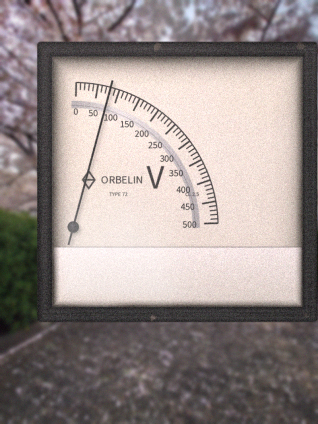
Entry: value=80 unit=V
